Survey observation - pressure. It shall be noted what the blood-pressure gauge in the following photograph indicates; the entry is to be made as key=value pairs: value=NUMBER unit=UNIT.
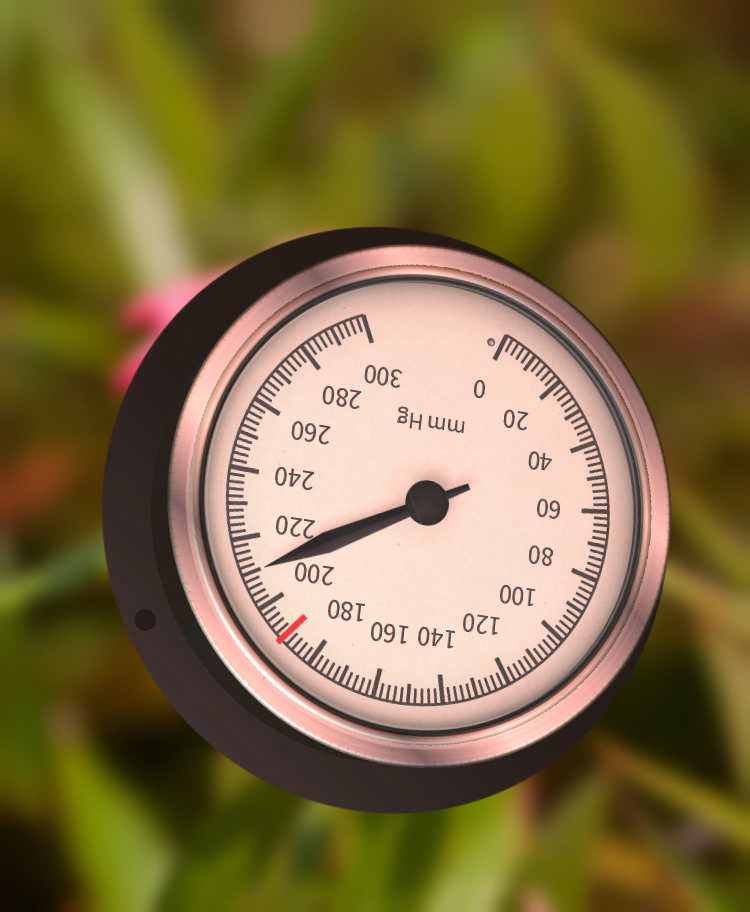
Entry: value=210 unit=mmHg
